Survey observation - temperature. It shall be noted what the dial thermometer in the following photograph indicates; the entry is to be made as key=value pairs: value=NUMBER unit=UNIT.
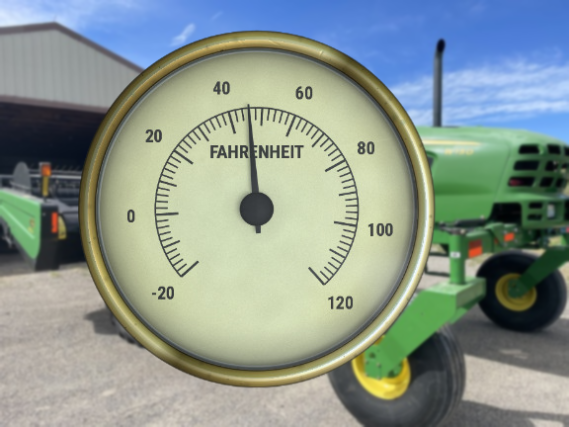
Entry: value=46 unit=°F
